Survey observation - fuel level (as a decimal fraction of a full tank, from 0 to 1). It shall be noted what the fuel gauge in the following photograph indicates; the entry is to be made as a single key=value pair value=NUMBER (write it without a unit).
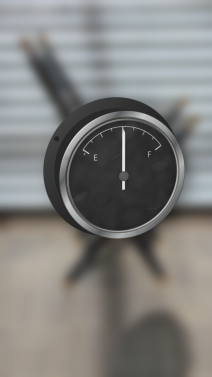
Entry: value=0.5
